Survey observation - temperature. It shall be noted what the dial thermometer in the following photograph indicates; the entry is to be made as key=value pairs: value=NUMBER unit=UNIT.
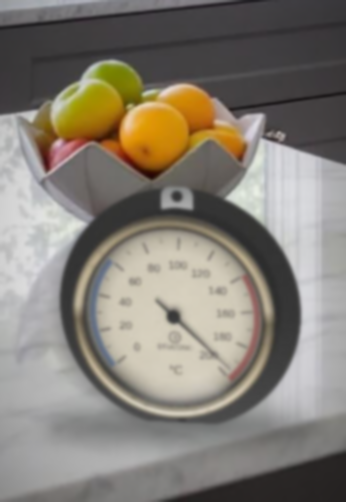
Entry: value=195 unit=°C
